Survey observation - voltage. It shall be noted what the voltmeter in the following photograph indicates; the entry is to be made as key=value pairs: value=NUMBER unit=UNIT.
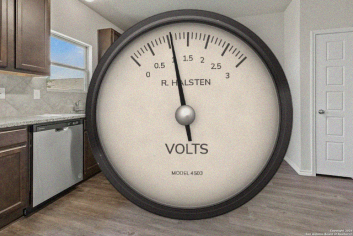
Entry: value=1.1 unit=V
